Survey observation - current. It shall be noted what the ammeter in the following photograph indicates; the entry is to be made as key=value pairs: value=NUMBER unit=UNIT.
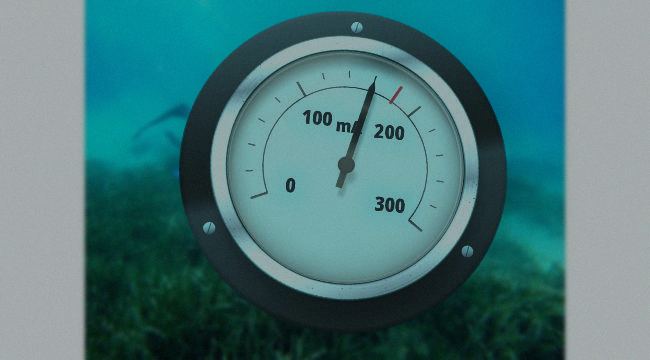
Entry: value=160 unit=mA
